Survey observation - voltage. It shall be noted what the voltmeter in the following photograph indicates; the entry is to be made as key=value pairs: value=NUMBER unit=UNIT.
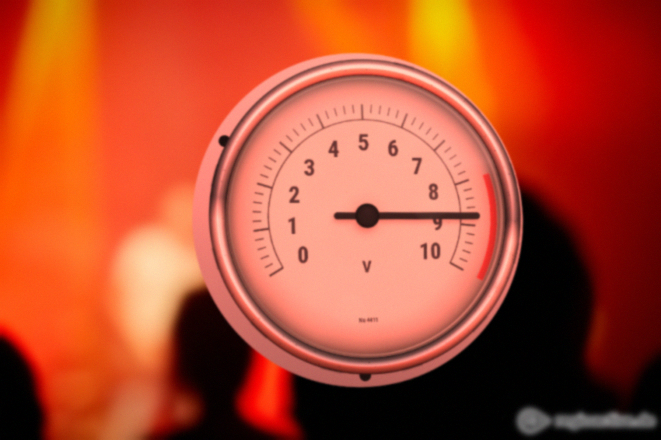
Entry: value=8.8 unit=V
